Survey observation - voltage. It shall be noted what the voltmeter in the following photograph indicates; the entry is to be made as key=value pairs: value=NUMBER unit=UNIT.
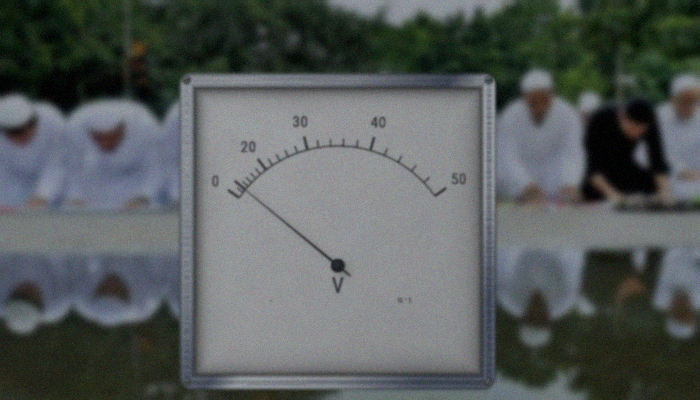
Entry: value=10 unit=V
